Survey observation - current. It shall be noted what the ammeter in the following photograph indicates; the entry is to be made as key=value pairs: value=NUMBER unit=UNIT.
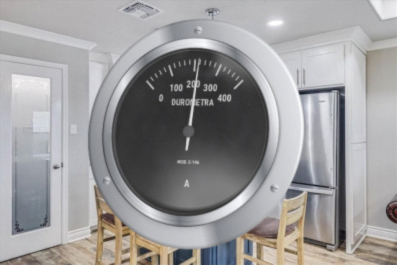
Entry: value=220 unit=A
